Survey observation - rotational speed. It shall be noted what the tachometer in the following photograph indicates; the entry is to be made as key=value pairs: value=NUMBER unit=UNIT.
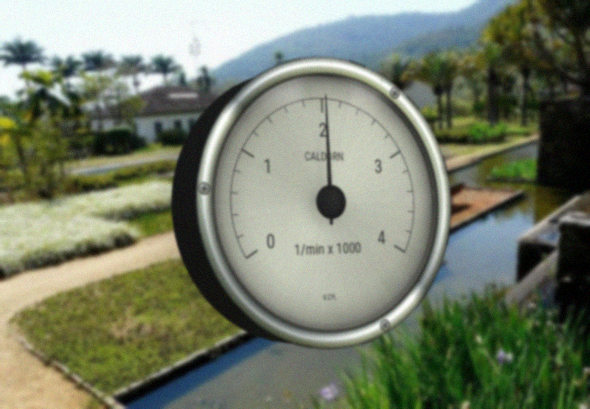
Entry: value=2000 unit=rpm
